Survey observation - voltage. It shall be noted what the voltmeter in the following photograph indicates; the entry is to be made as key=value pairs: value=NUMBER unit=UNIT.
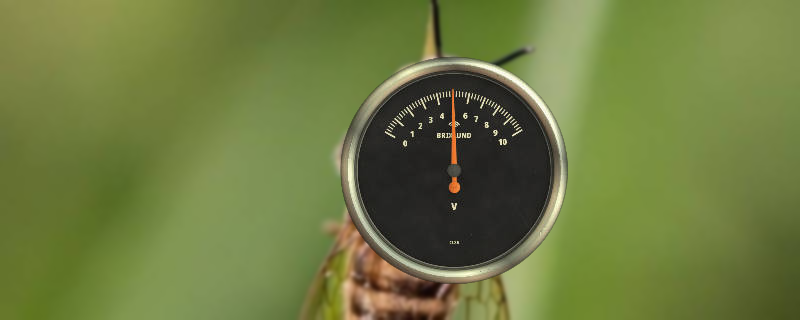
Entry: value=5 unit=V
